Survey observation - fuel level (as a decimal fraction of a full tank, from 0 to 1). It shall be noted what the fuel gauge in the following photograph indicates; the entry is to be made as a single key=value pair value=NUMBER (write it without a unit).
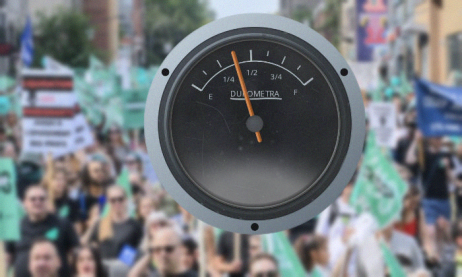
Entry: value=0.375
